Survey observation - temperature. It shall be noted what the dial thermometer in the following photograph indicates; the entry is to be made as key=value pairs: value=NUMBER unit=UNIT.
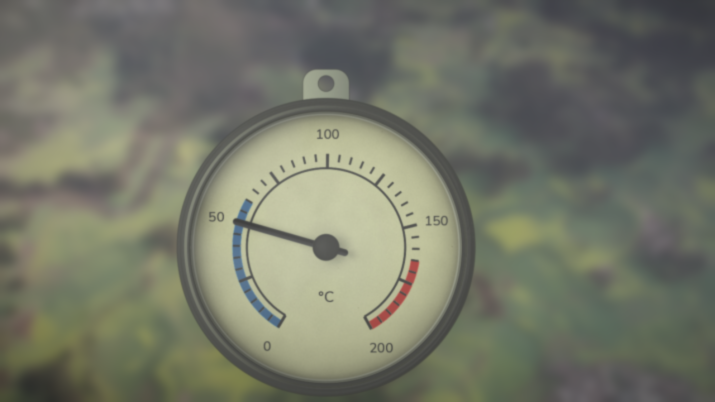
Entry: value=50 unit=°C
